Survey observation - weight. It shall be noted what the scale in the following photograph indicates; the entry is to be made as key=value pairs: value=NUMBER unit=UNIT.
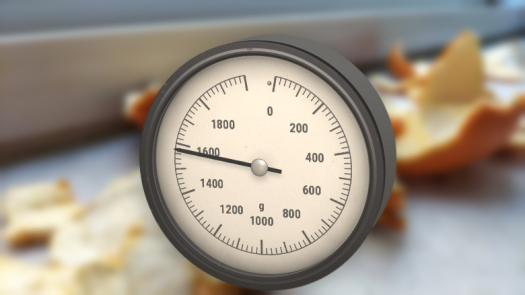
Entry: value=1580 unit=g
